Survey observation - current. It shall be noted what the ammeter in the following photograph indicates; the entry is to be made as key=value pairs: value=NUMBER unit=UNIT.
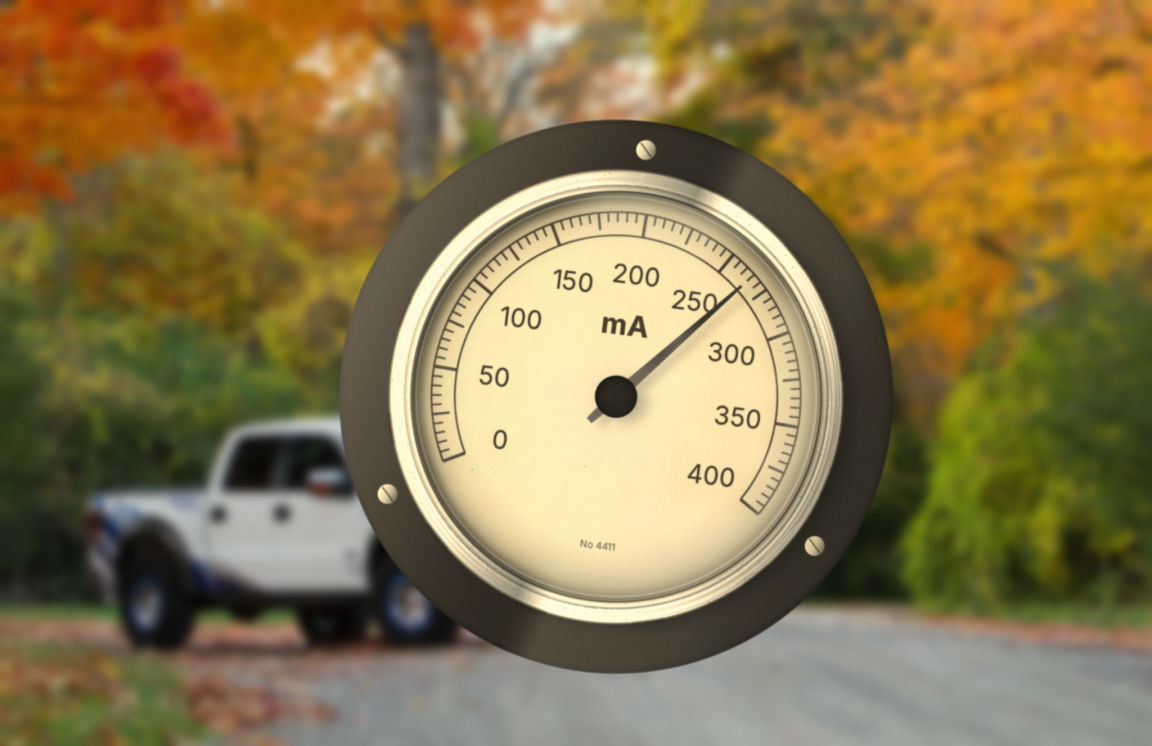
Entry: value=265 unit=mA
